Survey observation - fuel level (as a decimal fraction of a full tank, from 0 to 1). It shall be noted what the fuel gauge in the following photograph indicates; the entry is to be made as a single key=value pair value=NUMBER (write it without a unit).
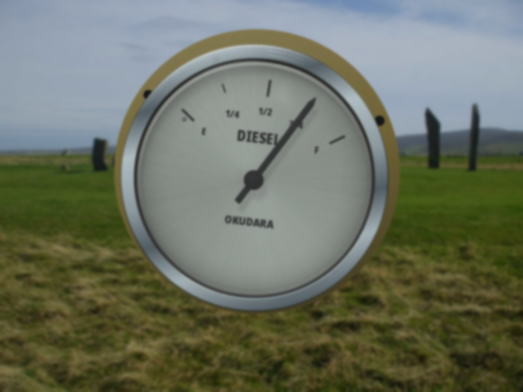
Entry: value=0.75
